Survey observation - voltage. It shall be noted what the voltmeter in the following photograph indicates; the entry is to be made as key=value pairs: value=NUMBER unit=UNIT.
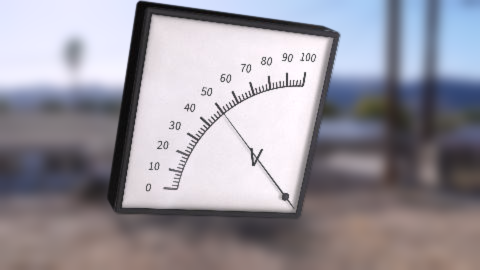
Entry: value=50 unit=V
